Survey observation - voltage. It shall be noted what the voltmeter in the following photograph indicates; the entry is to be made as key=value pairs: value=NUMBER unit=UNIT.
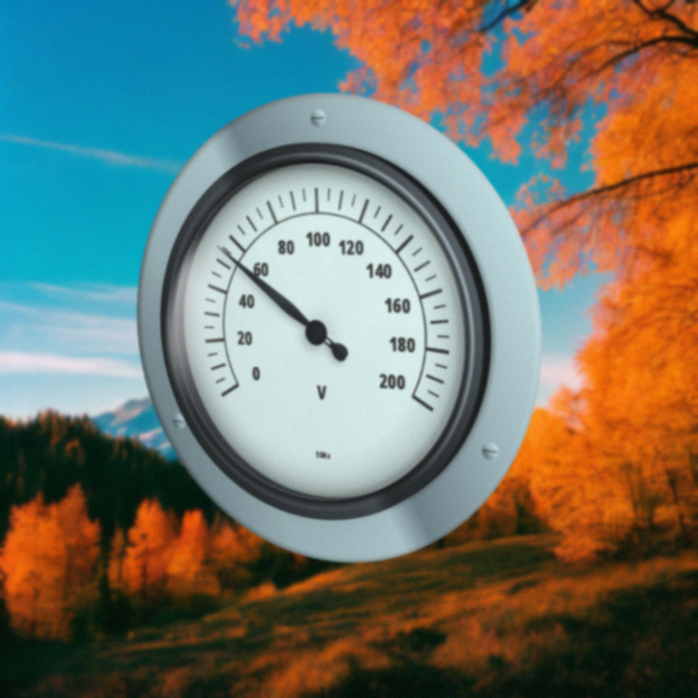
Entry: value=55 unit=V
